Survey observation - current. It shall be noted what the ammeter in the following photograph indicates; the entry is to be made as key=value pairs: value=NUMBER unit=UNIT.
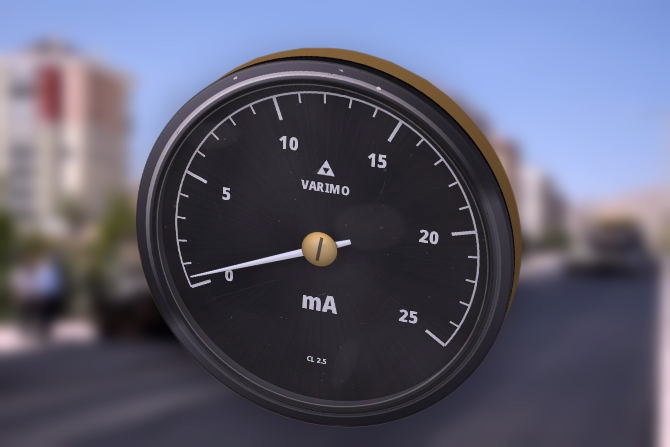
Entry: value=0.5 unit=mA
